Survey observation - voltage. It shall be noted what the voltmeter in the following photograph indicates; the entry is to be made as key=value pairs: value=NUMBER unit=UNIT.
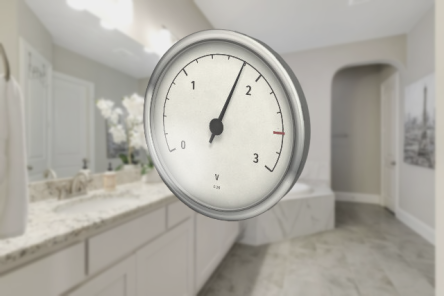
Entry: value=1.8 unit=V
